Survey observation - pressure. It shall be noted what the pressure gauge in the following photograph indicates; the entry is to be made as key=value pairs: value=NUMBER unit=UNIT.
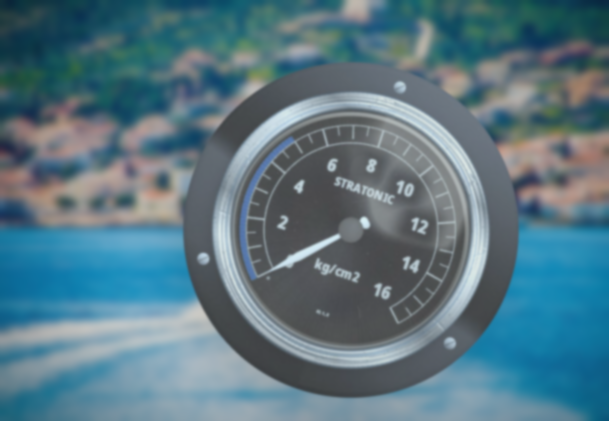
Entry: value=0 unit=kg/cm²
